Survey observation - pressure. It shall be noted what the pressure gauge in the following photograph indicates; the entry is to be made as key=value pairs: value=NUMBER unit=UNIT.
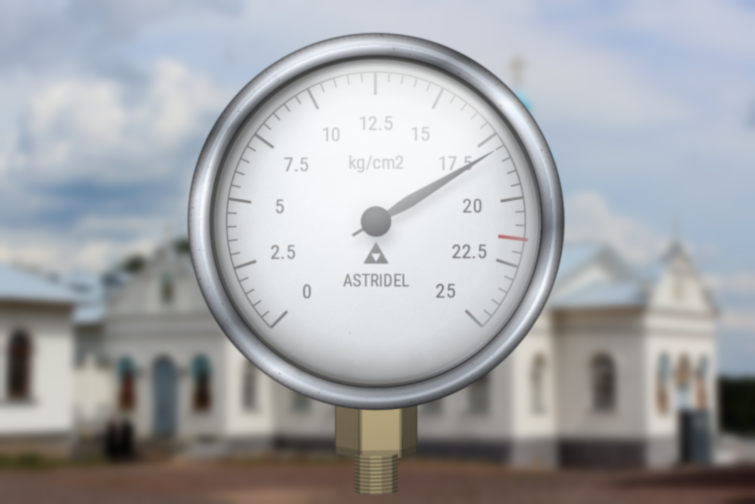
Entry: value=18 unit=kg/cm²
